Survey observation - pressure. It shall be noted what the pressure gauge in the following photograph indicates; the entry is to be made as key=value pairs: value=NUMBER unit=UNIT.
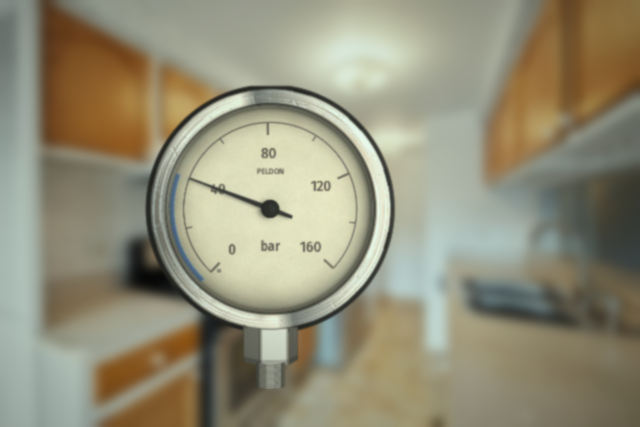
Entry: value=40 unit=bar
